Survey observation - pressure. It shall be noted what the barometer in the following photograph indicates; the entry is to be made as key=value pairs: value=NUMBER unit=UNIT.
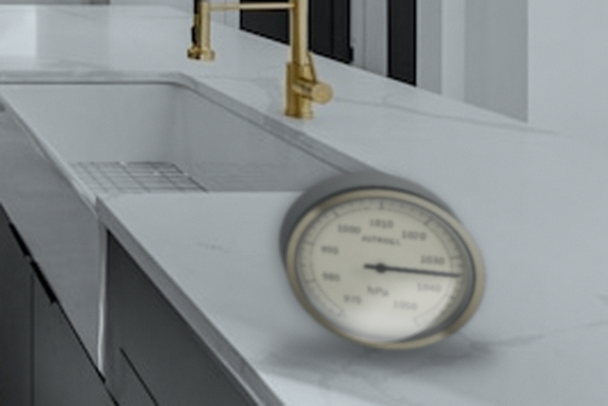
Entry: value=1034 unit=hPa
